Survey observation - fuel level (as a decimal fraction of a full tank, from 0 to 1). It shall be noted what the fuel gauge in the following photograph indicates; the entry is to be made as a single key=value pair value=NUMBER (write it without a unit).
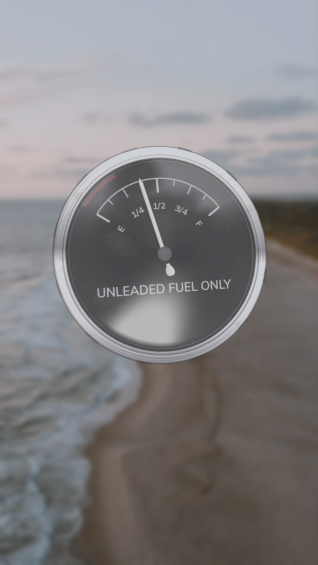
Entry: value=0.375
